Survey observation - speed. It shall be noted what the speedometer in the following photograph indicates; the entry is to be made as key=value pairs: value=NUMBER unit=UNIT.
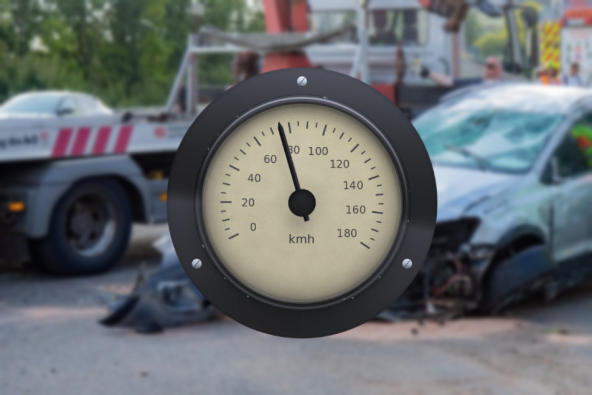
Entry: value=75 unit=km/h
